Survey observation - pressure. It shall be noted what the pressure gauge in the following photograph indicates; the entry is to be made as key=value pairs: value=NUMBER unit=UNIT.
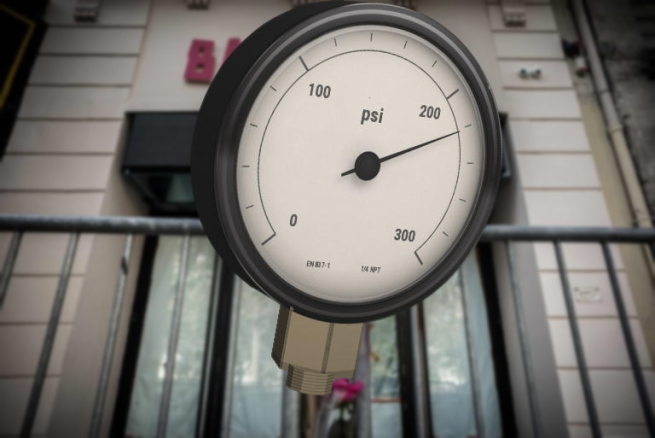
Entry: value=220 unit=psi
